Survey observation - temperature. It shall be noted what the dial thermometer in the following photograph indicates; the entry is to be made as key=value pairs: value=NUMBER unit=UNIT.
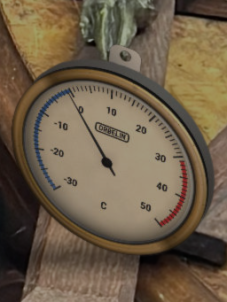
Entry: value=0 unit=°C
